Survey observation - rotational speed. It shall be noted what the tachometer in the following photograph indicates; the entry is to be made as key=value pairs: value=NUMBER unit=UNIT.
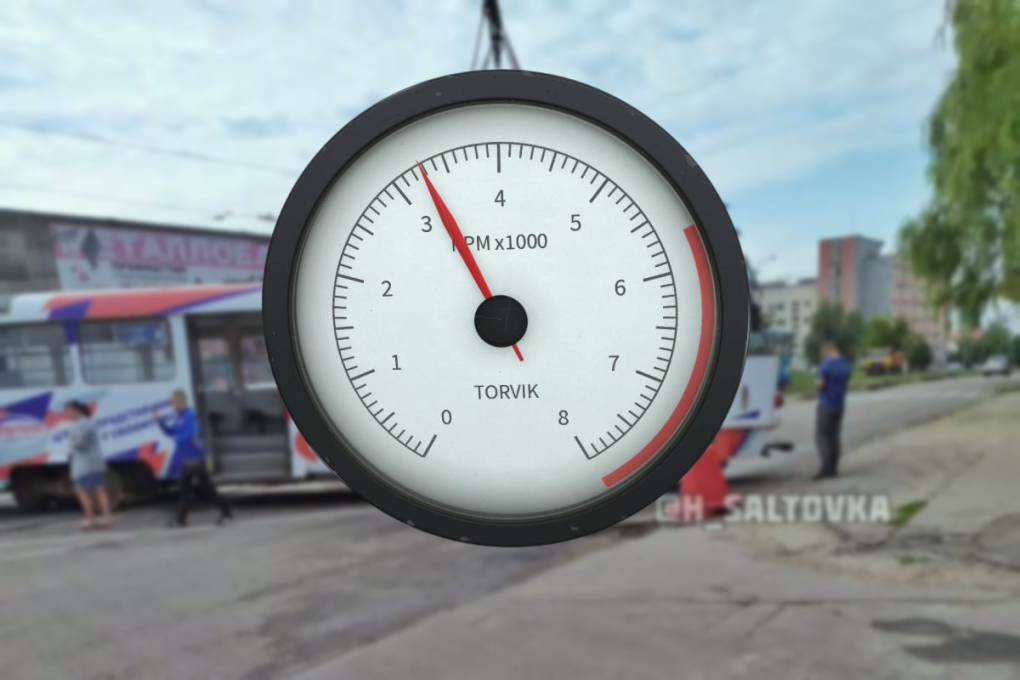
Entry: value=3300 unit=rpm
